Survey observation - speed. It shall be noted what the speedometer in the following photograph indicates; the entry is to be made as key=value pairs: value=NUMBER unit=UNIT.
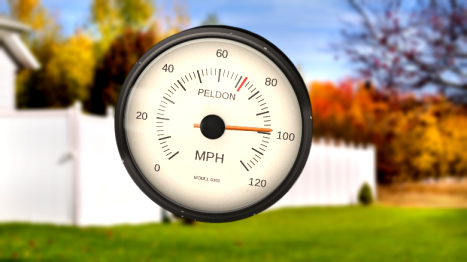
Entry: value=98 unit=mph
